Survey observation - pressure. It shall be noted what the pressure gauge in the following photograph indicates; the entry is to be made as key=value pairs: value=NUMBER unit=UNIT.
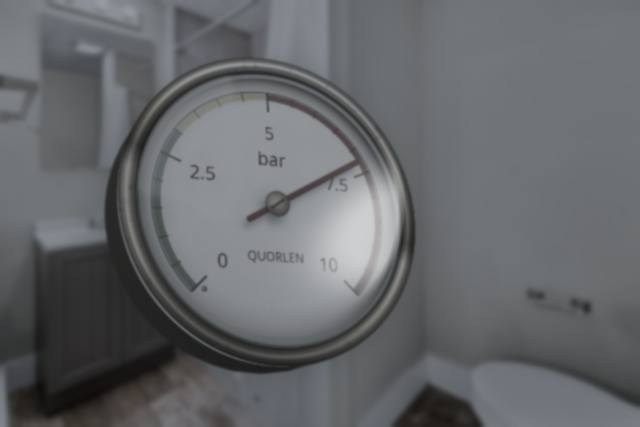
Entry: value=7.25 unit=bar
